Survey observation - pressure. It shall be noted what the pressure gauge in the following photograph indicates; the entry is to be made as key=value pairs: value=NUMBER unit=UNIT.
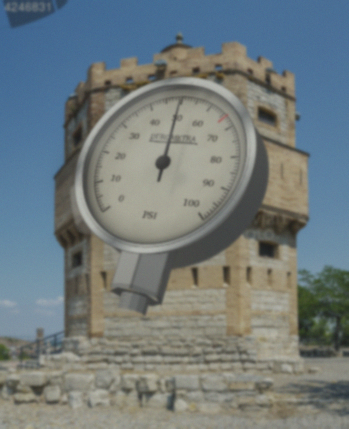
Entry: value=50 unit=psi
